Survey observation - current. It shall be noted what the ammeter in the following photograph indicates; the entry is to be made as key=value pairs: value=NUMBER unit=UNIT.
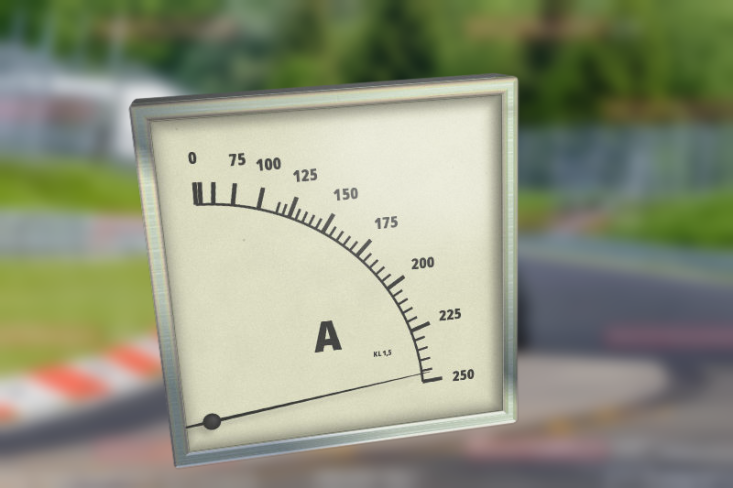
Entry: value=245 unit=A
